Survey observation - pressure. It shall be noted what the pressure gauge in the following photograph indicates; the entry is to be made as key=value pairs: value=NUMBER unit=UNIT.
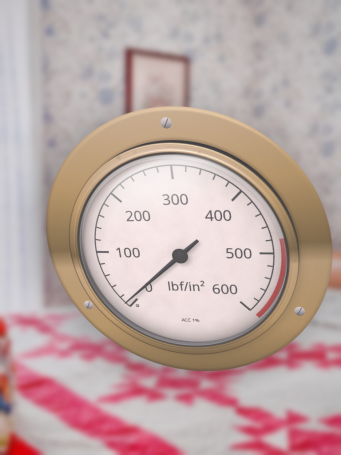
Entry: value=10 unit=psi
